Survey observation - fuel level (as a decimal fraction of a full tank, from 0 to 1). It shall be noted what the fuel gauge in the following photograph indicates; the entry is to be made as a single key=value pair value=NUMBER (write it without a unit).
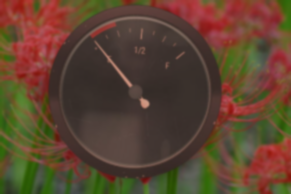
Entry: value=0
